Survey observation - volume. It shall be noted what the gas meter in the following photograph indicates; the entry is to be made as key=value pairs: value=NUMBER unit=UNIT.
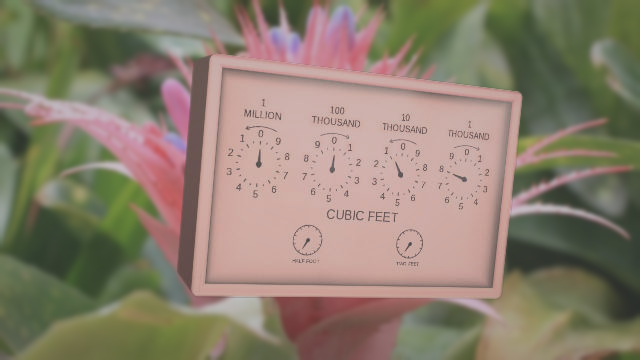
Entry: value=800 unit=ft³
